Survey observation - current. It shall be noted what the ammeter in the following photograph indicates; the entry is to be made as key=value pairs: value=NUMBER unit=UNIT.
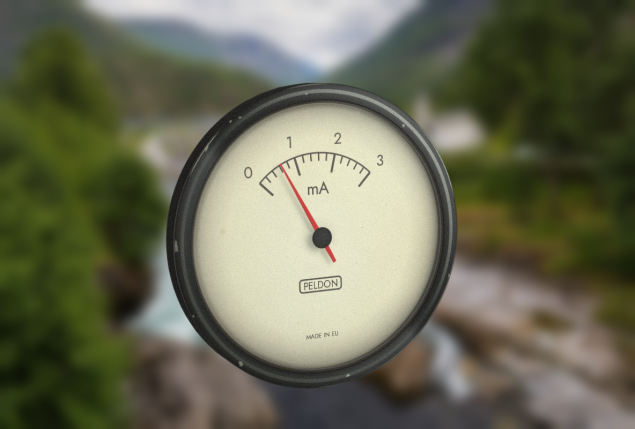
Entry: value=0.6 unit=mA
